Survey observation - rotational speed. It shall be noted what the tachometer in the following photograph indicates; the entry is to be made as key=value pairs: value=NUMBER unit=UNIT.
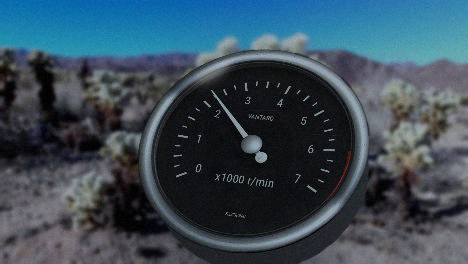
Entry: value=2250 unit=rpm
